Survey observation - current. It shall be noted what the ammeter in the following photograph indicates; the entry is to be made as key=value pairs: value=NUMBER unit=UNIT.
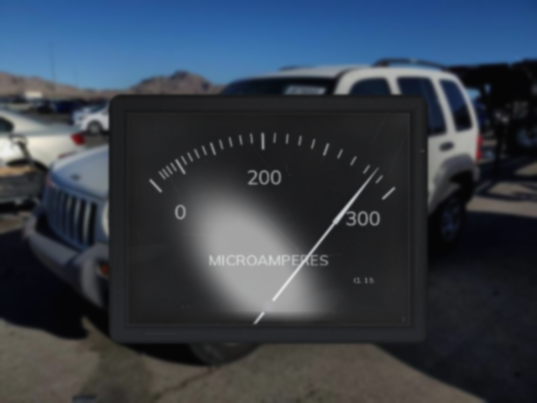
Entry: value=285 unit=µA
